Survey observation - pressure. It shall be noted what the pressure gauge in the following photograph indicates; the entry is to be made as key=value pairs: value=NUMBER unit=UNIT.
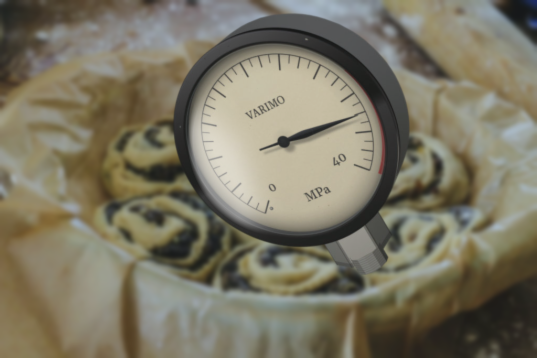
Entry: value=34 unit=MPa
